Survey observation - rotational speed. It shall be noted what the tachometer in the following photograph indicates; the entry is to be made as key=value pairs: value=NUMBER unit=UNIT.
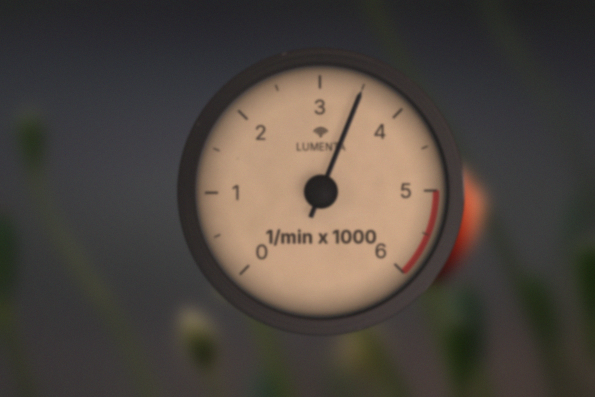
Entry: value=3500 unit=rpm
